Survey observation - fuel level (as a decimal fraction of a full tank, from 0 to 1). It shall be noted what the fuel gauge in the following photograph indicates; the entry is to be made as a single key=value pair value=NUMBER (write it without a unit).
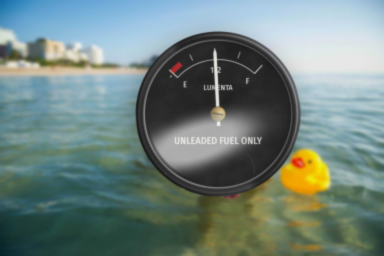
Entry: value=0.5
